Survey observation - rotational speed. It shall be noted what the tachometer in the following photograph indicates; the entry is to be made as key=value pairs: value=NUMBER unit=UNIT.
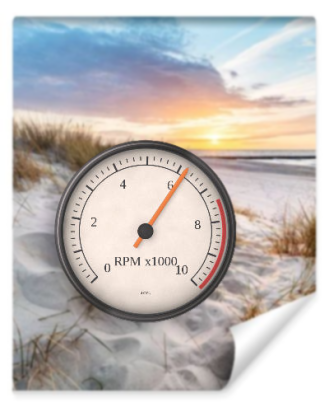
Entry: value=6200 unit=rpm
